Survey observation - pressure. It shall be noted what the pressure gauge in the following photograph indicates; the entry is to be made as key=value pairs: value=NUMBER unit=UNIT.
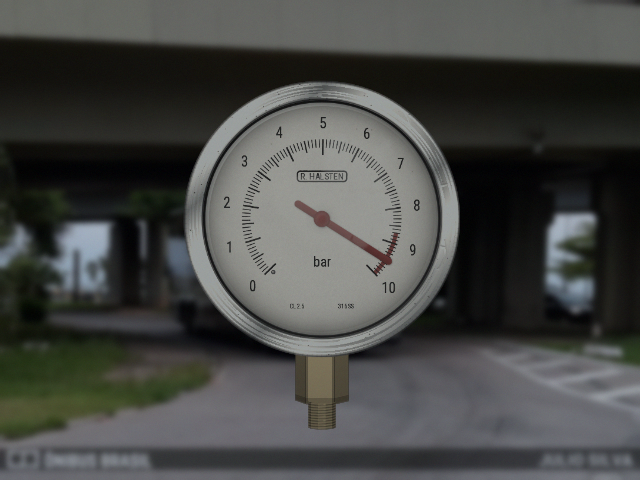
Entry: value=9.5 unit=bar
